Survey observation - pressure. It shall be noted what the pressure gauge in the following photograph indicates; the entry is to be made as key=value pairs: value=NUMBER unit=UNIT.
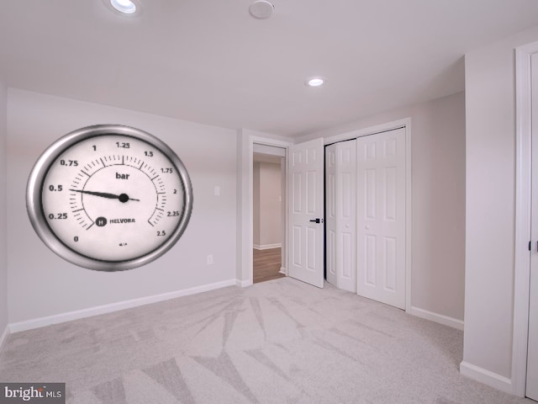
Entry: value=0.5 unit=bar
